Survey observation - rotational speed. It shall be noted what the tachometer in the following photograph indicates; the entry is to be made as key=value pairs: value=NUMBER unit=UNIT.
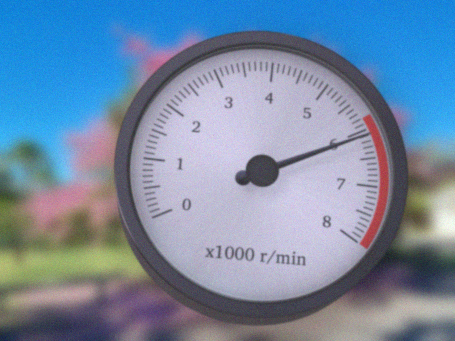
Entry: value=6100 unit=rpm
